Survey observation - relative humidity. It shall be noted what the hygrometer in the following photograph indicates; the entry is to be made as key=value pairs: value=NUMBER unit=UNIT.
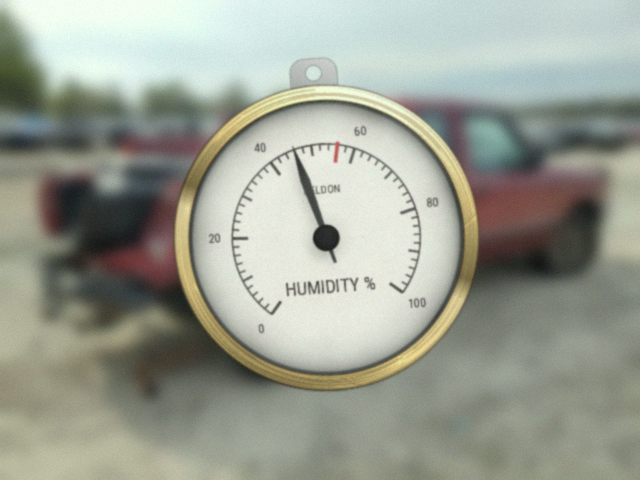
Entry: value=46 unit=%
